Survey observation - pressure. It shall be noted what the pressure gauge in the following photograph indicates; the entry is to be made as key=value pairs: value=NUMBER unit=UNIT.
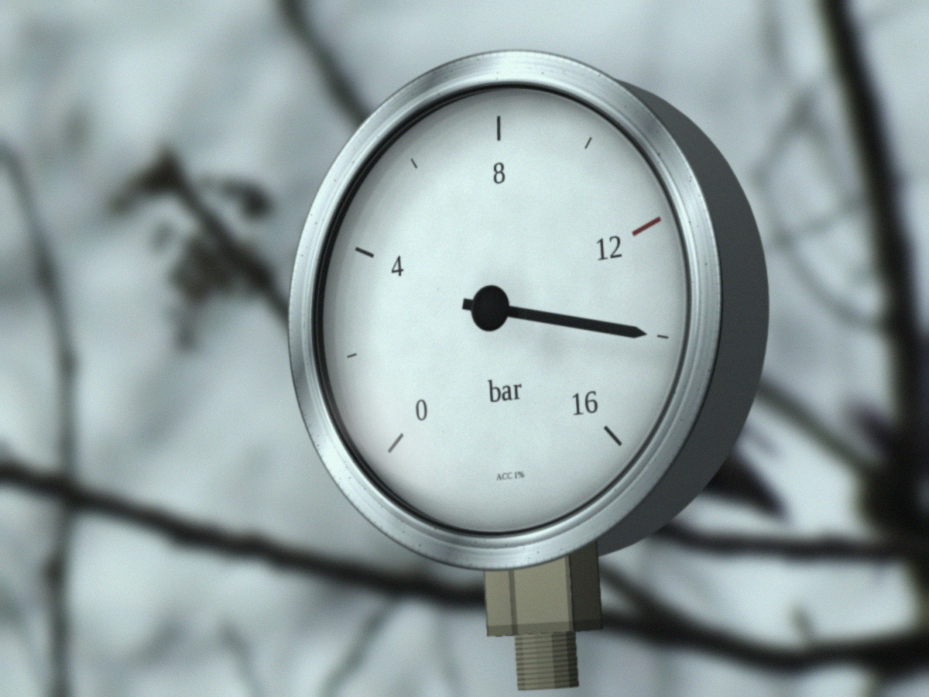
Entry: value=14 unit=bar
